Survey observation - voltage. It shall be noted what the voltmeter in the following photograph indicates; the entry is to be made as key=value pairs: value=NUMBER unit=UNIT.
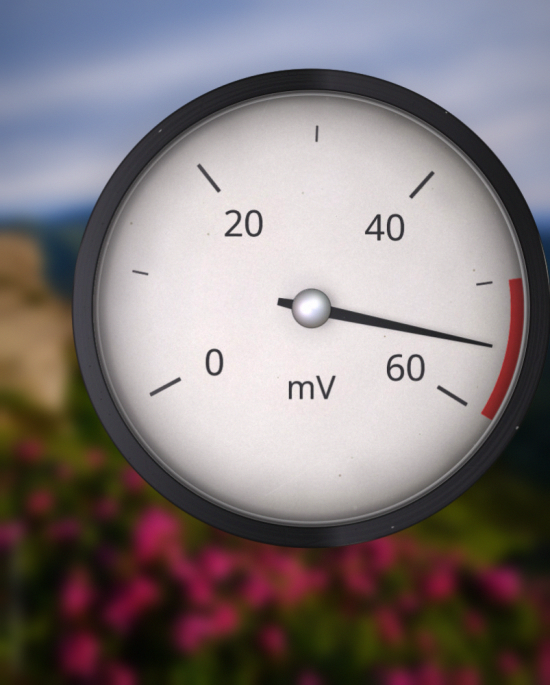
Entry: value=55 unit=mV
